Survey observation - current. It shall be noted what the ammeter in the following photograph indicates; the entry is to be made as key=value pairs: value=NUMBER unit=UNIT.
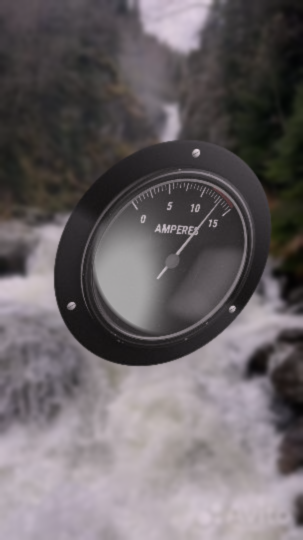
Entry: value=12.5 unit=A
